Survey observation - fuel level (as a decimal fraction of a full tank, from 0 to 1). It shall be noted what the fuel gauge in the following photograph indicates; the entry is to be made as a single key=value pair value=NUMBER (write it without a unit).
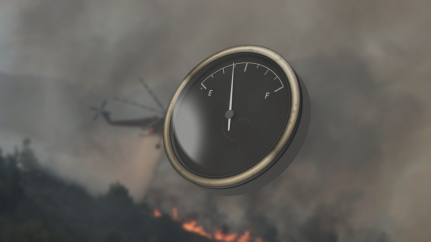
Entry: value=0.375
